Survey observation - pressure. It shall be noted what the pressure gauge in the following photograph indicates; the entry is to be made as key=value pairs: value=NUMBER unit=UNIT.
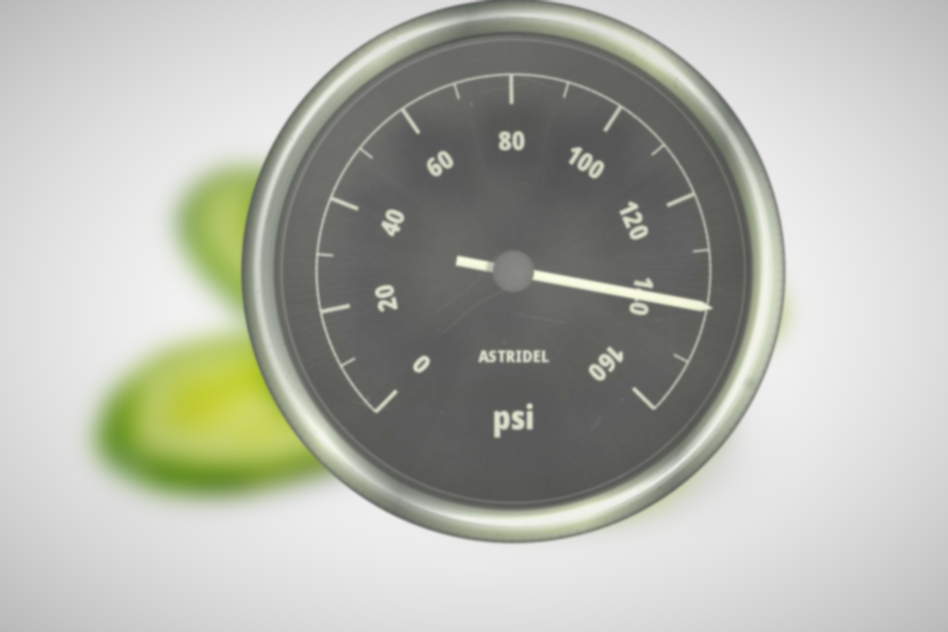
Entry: value=140 unit=psi
